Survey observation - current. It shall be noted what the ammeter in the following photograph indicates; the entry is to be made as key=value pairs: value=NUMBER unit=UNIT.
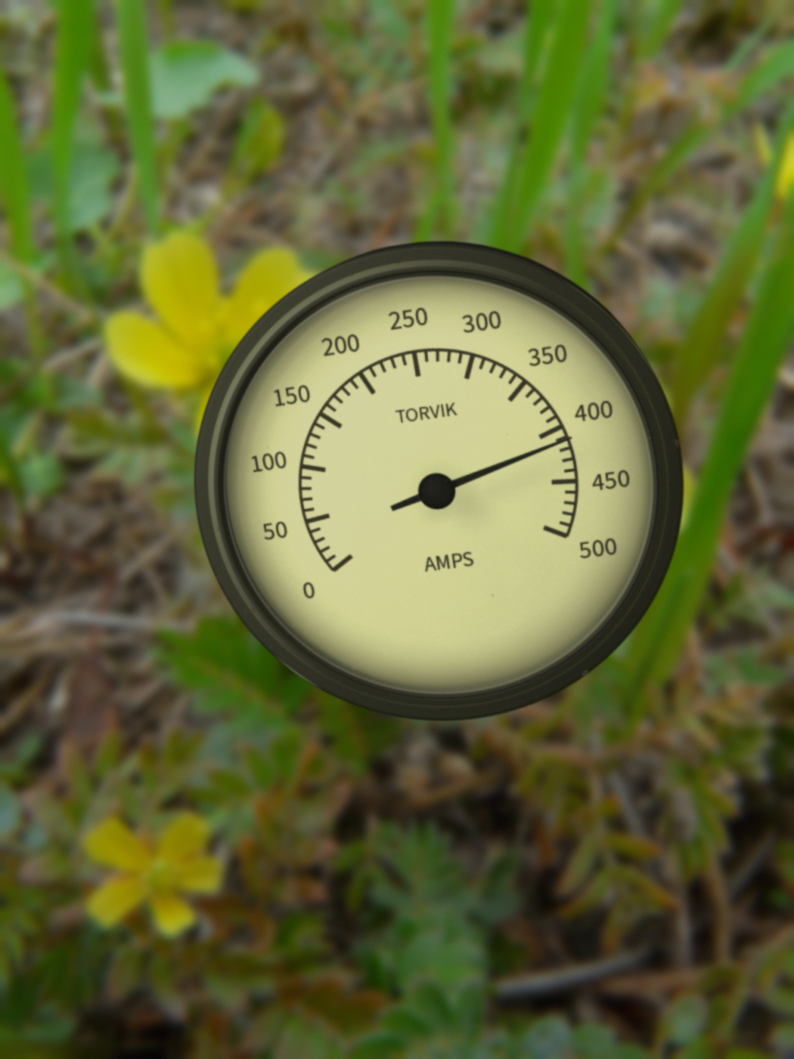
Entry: value=410 unit=A
